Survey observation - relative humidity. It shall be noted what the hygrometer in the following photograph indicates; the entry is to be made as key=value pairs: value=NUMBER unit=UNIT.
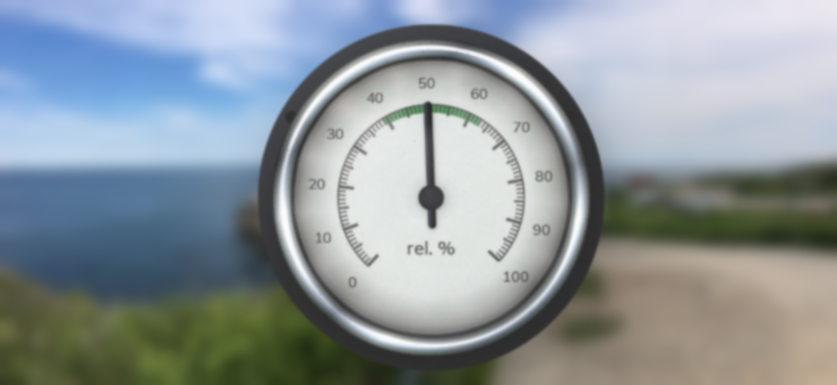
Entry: value=50 unit=%
